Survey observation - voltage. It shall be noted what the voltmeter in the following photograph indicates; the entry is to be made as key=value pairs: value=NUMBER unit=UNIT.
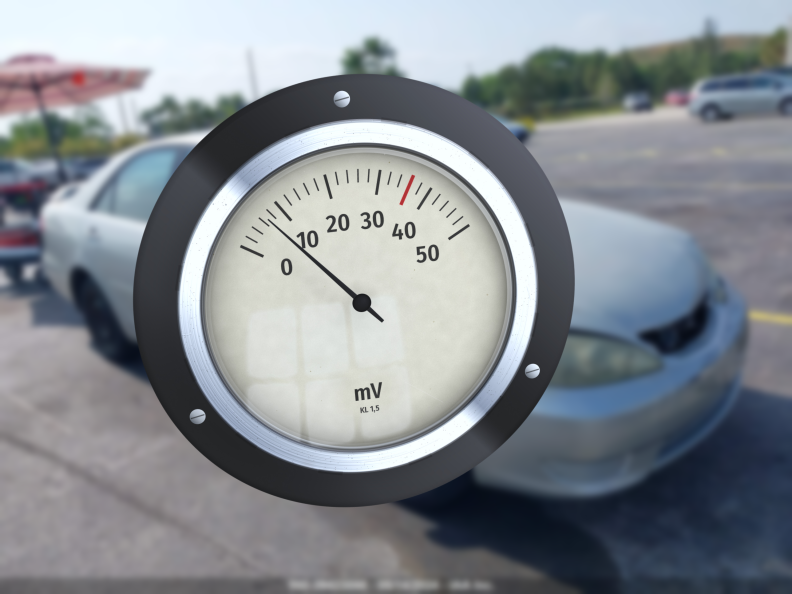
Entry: value=7 unit=mV
